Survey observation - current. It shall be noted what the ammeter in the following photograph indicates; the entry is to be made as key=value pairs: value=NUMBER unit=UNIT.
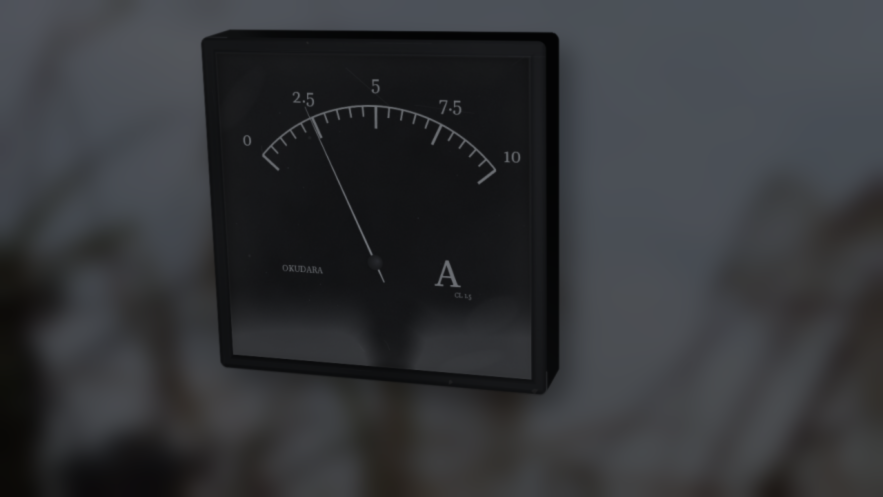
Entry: value=2.5 unit=A
